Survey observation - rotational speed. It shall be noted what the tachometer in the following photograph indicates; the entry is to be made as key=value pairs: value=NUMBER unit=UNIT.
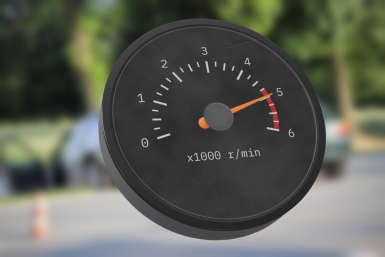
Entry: value=5000 unit=rpm
